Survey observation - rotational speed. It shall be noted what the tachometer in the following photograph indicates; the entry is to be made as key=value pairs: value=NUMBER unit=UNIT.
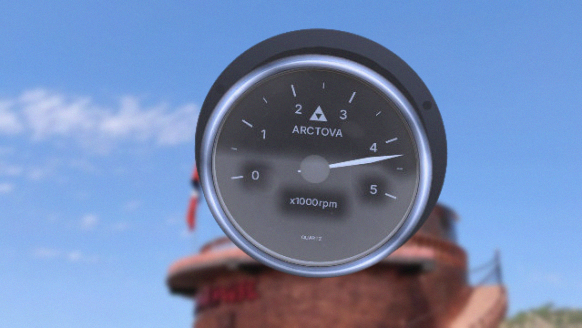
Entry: value=4250 unit=rpm
